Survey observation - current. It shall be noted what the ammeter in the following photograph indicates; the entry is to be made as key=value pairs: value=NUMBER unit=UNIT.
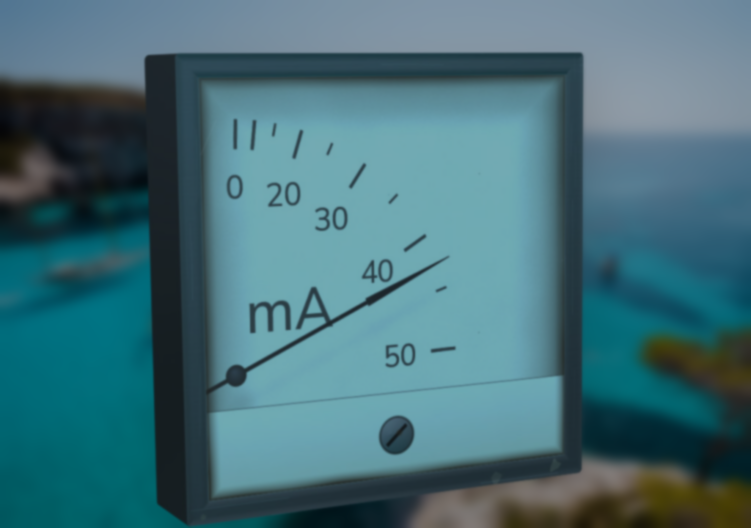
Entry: value=42.5 unit=mA
